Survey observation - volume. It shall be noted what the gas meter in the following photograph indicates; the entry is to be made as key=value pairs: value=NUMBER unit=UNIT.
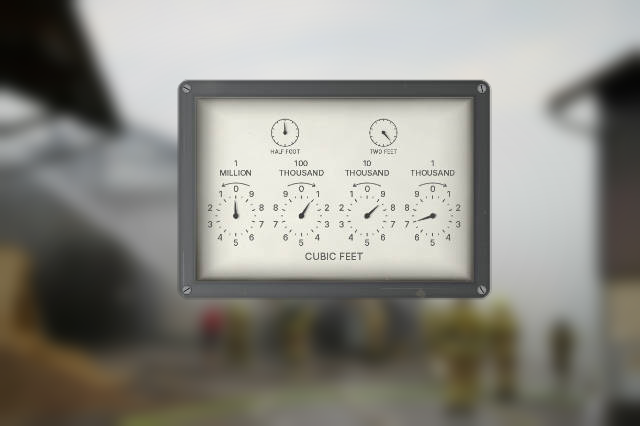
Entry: value=8700 unit=ft³
